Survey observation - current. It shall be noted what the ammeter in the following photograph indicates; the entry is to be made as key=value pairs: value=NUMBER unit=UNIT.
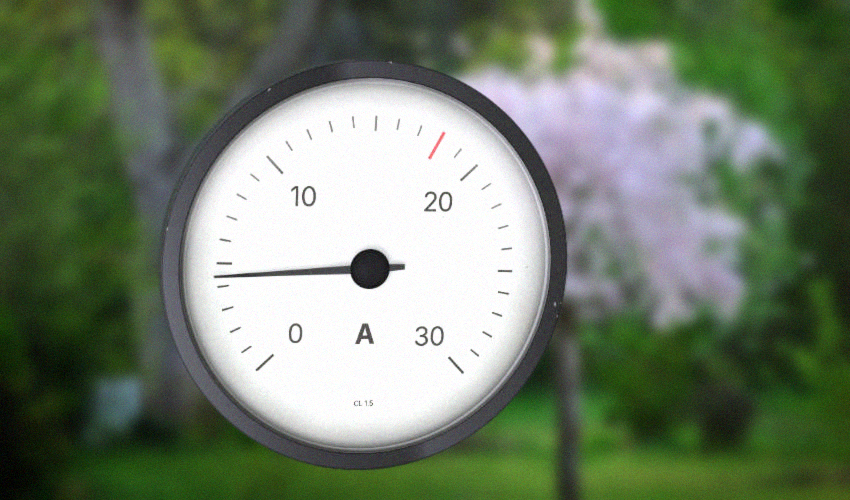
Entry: value=4.5 unit=A
